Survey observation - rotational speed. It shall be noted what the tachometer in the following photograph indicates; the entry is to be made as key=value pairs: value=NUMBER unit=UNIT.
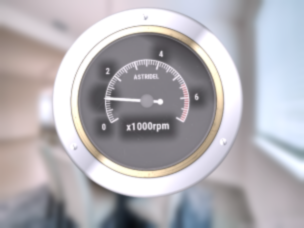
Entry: value=1000 unit=rpm
